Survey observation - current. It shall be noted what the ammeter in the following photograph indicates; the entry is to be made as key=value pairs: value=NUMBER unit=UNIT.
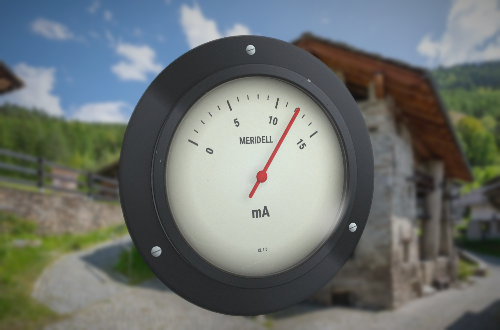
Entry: value=12 unit=mA
